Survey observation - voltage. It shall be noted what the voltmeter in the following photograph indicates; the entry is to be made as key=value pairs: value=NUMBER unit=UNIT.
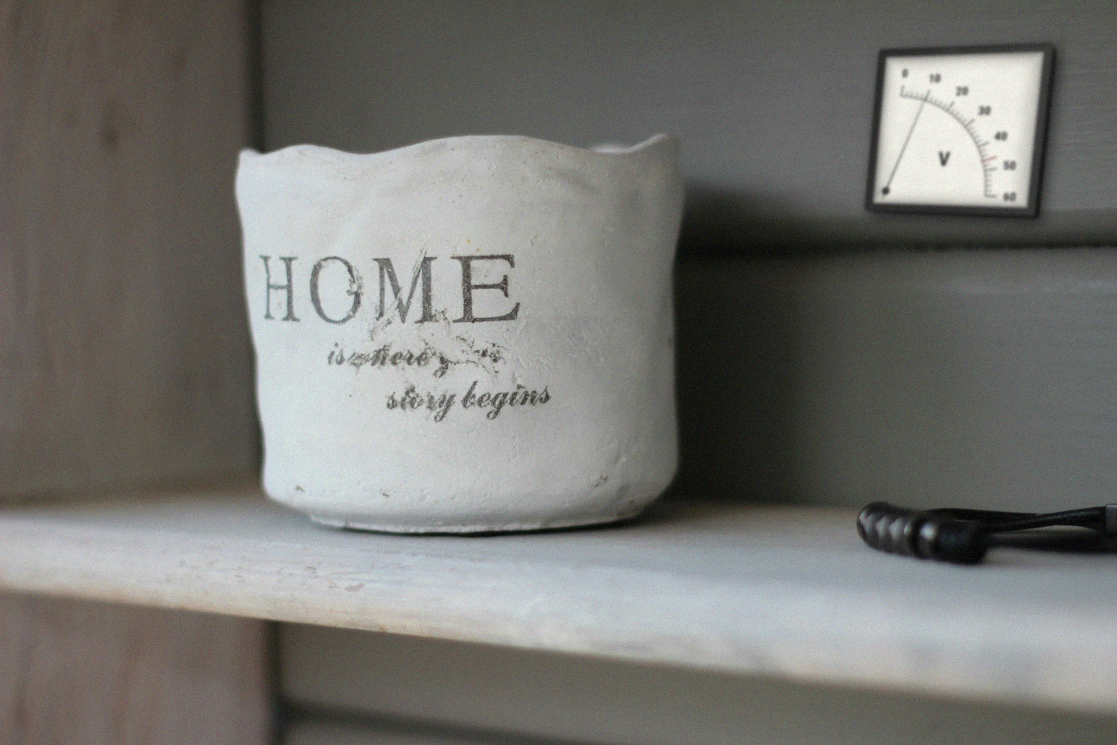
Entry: value=10 unit=V
